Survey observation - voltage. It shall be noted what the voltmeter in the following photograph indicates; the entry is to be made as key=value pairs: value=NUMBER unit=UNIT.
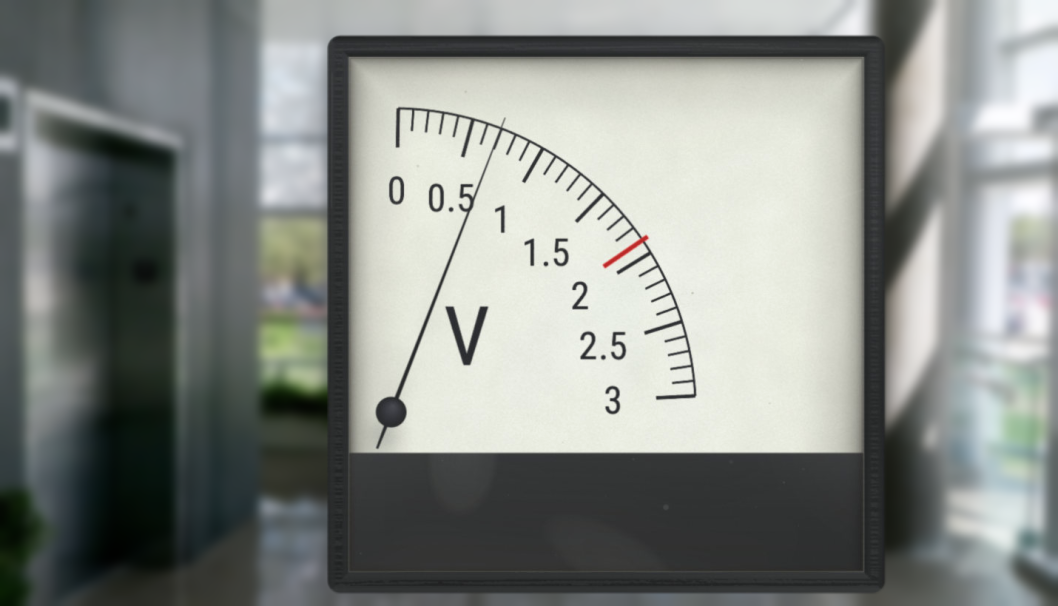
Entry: value=0.7 unit=V
